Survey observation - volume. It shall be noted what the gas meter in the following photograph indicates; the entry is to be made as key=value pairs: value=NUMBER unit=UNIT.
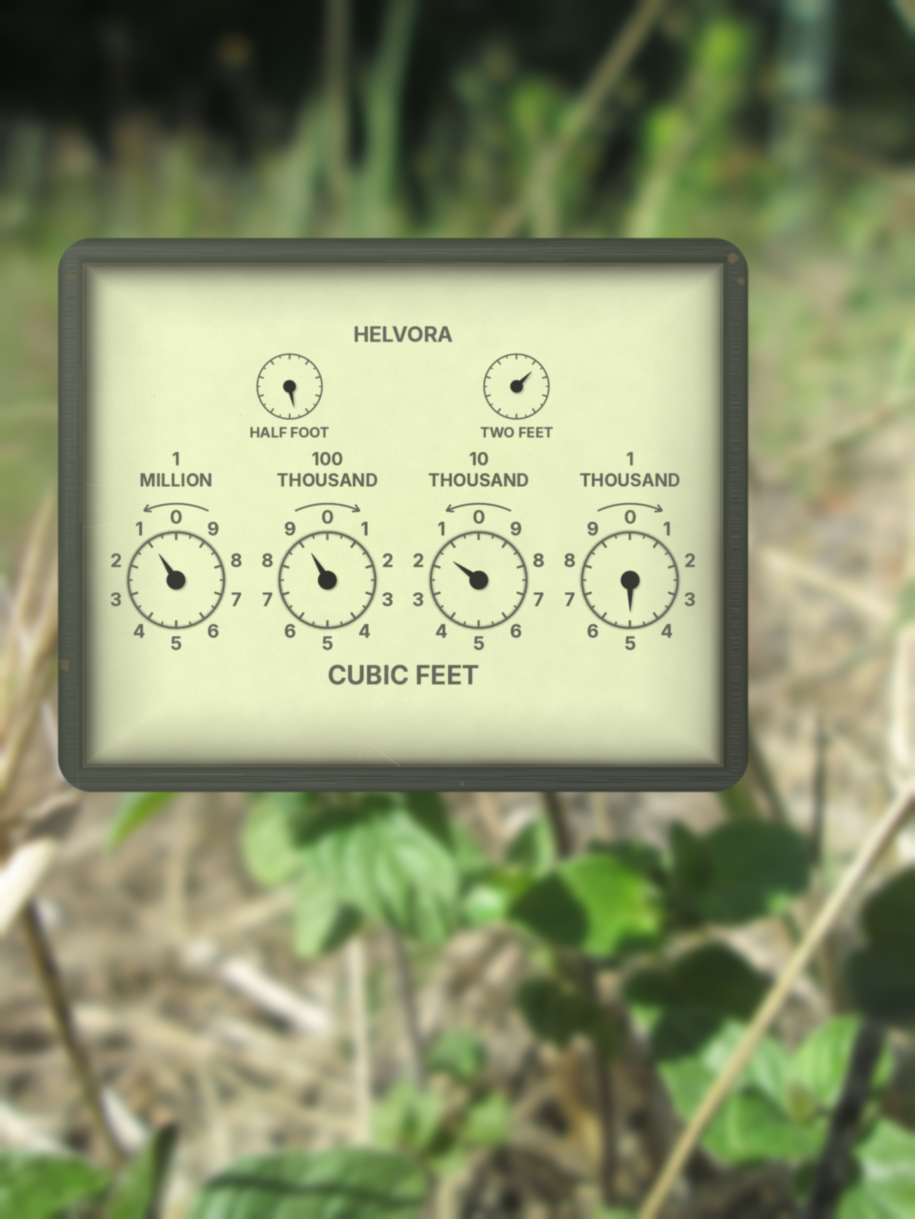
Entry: value=91500 unit=ft³
